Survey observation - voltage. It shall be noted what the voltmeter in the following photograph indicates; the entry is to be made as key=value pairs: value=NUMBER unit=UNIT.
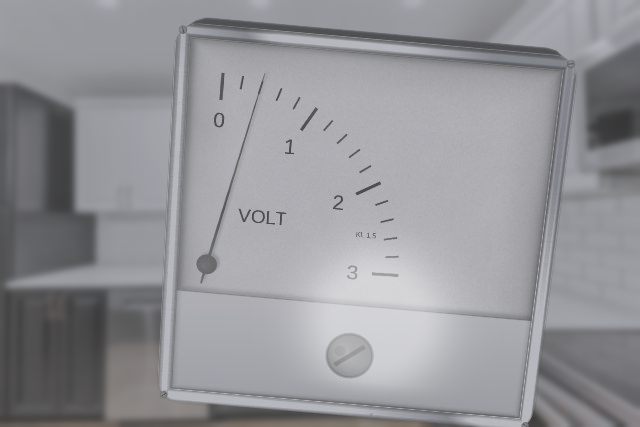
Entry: value=0.4 unit=V
